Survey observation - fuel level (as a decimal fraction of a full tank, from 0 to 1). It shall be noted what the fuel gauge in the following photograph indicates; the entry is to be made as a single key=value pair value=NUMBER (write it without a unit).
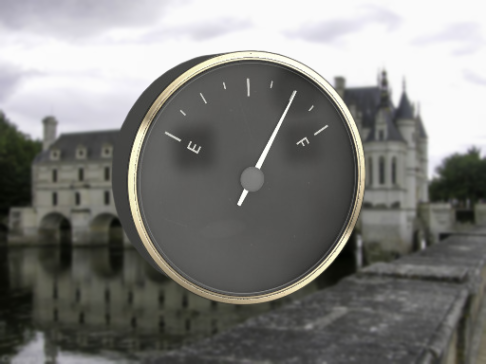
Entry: value=0.75
